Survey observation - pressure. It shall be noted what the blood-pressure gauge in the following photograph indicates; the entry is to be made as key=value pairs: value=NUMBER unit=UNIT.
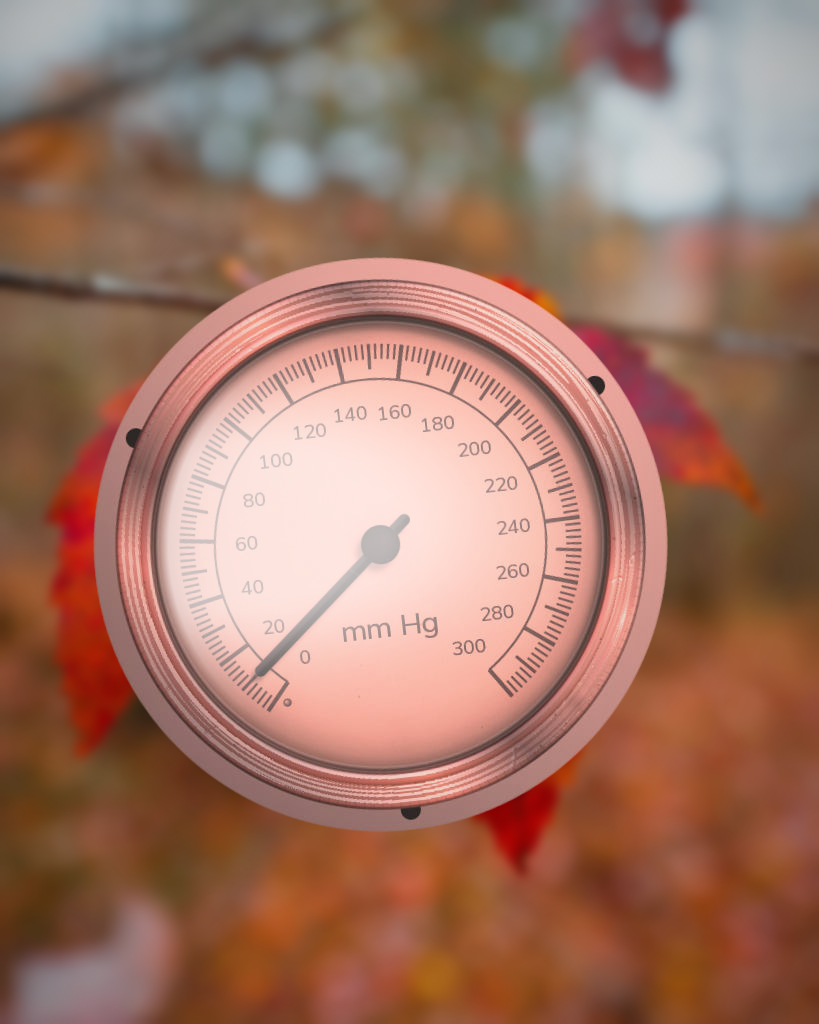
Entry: value=10 unit=mmHg
